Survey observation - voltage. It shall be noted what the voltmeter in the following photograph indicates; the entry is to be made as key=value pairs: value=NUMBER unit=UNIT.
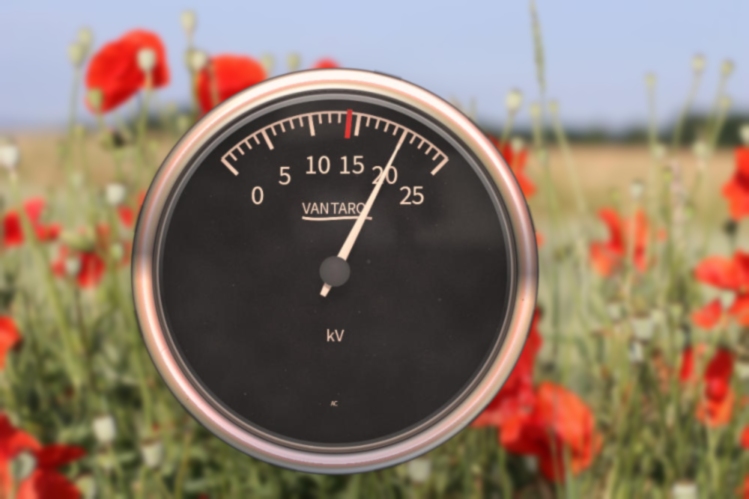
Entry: value=20 unit=kV
